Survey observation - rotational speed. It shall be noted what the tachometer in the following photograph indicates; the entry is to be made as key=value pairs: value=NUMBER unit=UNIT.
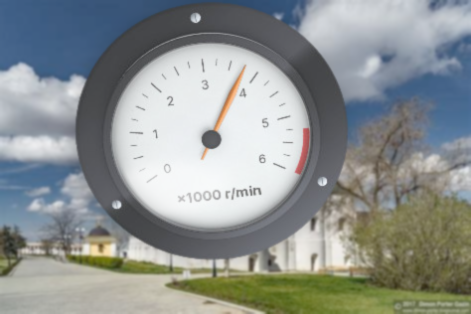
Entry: value=3750 unit=rpm
